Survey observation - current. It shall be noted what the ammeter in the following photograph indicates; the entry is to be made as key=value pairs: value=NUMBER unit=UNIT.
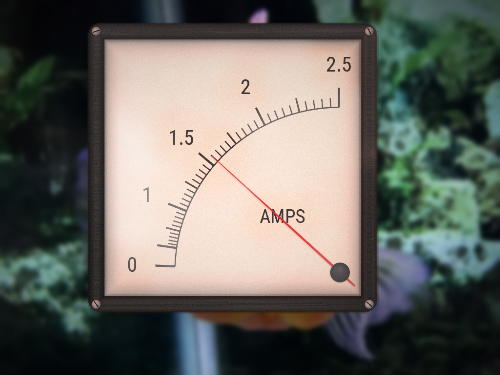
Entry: value=1.55 unit=A
